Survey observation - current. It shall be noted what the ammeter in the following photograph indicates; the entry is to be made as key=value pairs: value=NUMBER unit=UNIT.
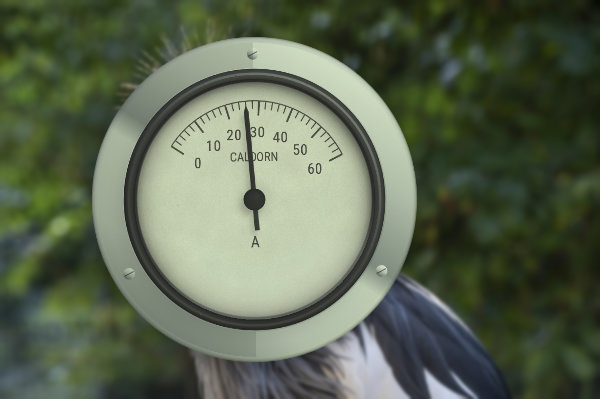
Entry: value=26 unit=A
